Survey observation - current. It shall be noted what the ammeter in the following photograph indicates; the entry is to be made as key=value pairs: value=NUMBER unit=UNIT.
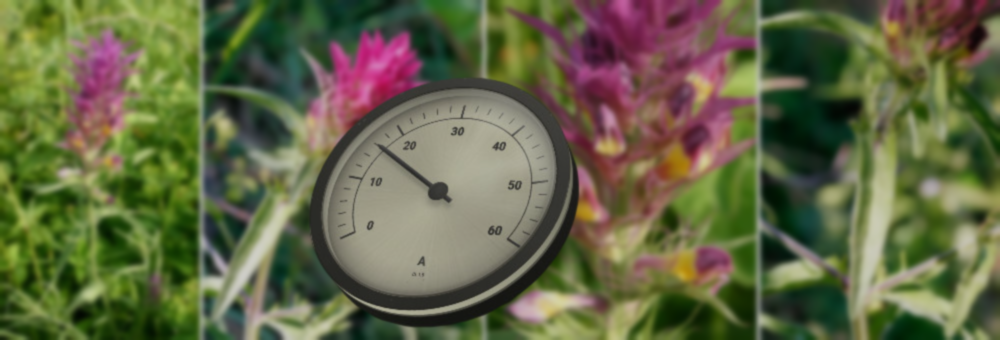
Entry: value=16 unit=A
